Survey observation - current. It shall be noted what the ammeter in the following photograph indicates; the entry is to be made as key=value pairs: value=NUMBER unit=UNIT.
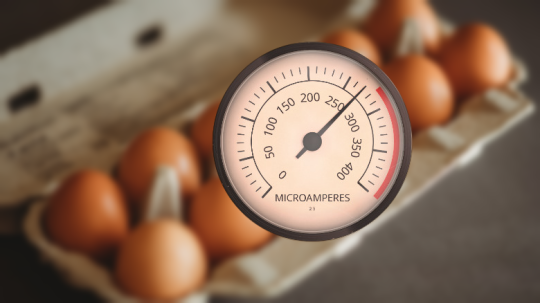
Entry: value=270 unit=µA
